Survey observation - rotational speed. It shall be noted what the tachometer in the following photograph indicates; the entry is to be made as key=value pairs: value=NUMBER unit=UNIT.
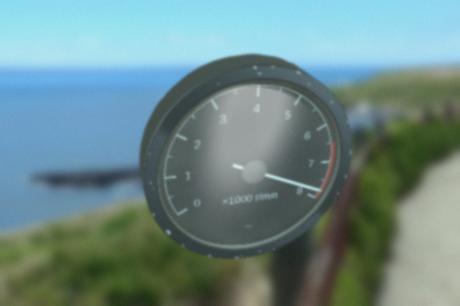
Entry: value=7750 unit=rpm
